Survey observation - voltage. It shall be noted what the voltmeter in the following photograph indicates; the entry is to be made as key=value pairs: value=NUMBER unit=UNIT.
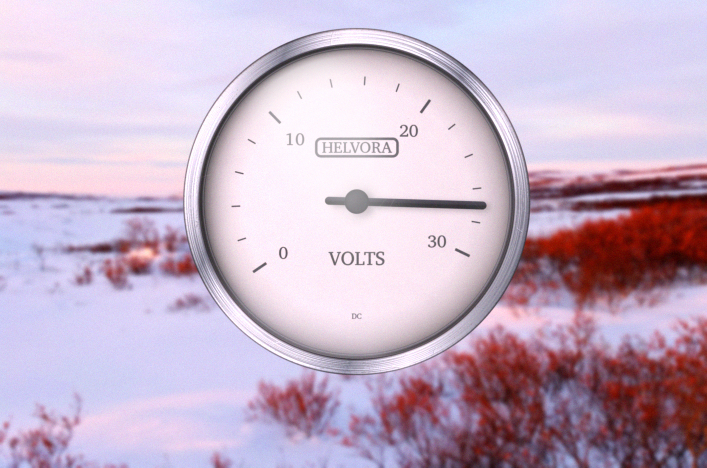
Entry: value=27 unit=V
